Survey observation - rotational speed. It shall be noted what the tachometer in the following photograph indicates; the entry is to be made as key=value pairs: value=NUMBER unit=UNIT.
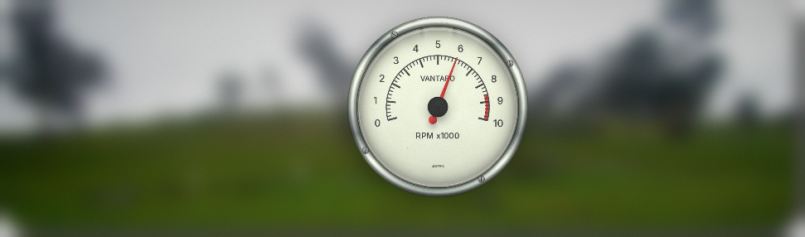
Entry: value=6000 unit=rpm
